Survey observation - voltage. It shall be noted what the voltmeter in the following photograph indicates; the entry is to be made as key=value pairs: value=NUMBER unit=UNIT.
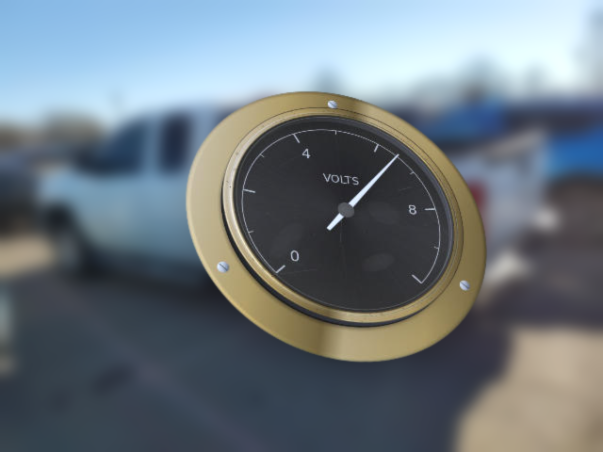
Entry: value=6.5 unit=V
